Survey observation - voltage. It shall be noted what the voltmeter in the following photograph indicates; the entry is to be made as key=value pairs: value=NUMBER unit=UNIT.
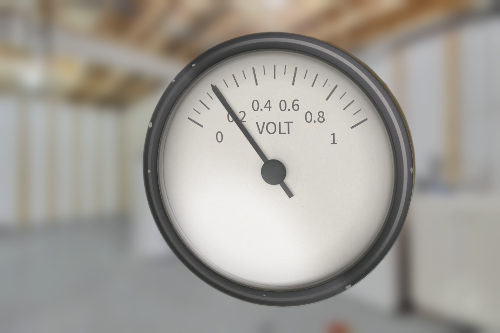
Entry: value=0.2 unit=V
